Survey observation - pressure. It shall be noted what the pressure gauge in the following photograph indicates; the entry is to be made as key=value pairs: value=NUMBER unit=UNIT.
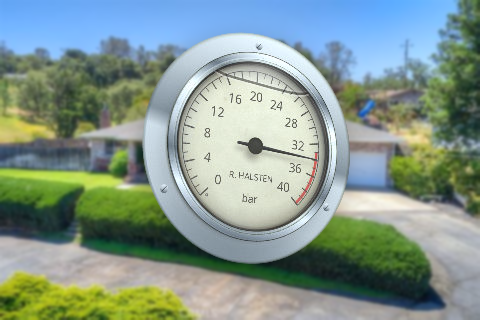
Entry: value=34 unit=bar
